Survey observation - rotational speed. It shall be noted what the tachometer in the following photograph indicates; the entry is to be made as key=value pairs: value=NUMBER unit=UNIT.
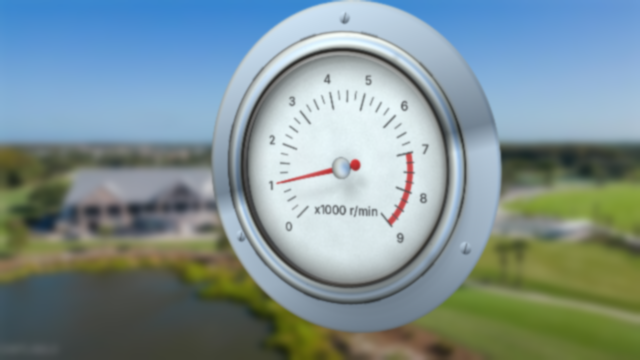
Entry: value=1000 unit=rpm
